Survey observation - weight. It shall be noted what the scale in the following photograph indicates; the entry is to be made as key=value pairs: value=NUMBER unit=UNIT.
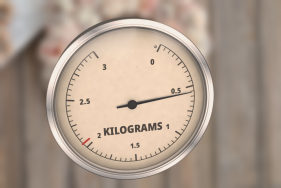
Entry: value=0.55 unit=kg
